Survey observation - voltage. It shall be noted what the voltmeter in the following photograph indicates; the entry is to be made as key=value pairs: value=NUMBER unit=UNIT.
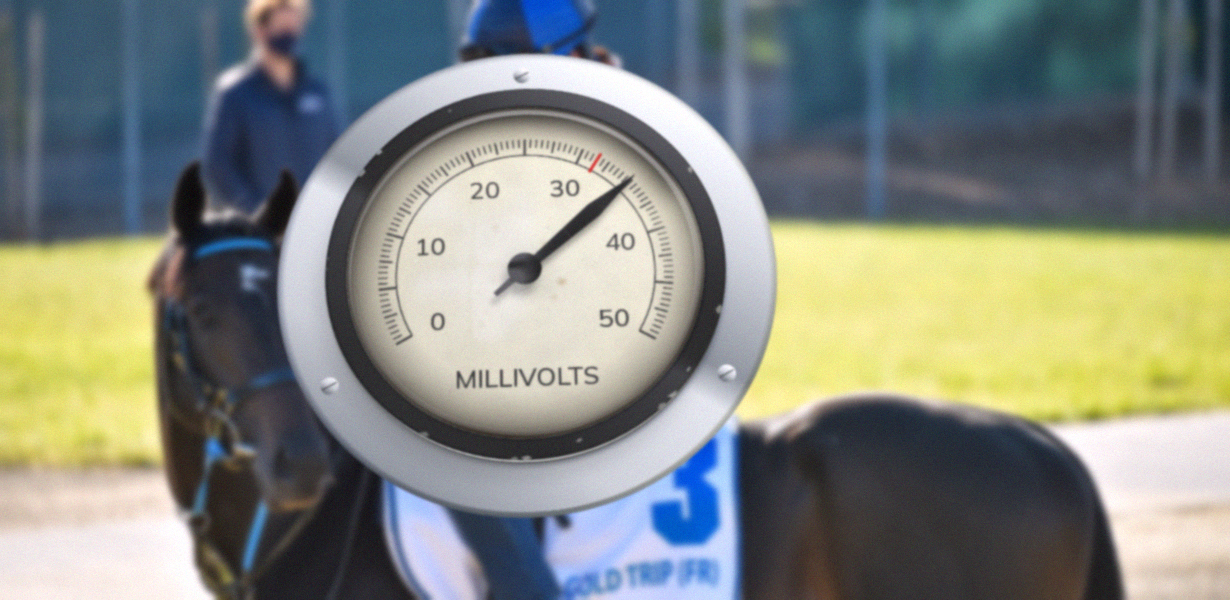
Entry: value=35 unit=mV
